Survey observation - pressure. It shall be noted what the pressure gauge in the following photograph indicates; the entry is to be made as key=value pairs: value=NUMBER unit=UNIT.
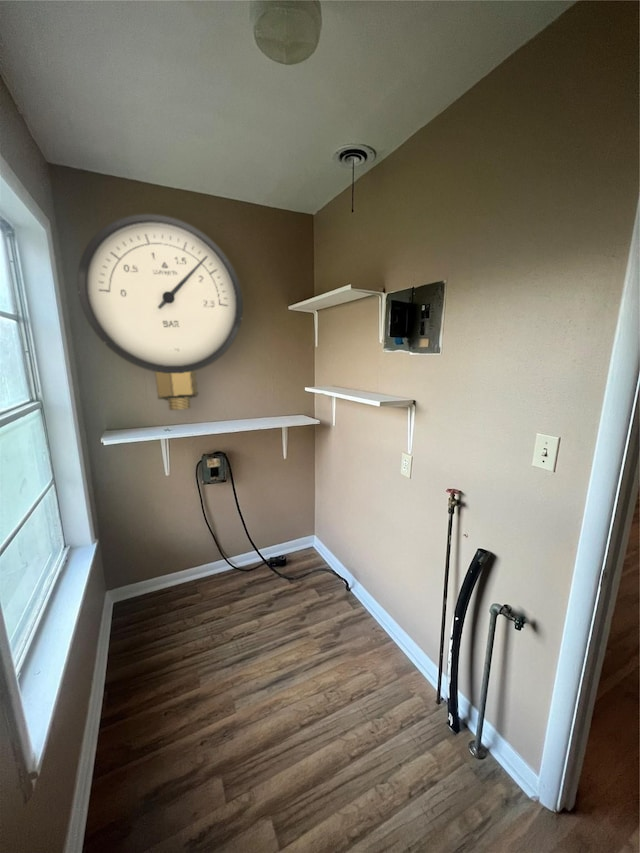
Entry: value=1.8 unit=bar
